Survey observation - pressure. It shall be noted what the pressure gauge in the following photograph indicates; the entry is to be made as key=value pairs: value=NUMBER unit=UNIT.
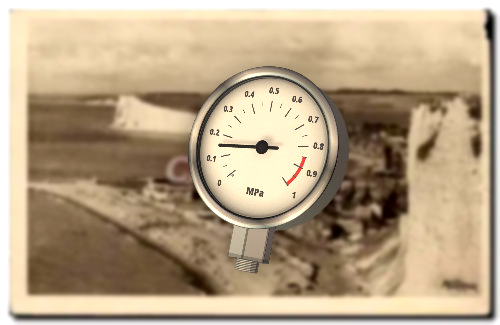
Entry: value=0.15 unit=MPa
